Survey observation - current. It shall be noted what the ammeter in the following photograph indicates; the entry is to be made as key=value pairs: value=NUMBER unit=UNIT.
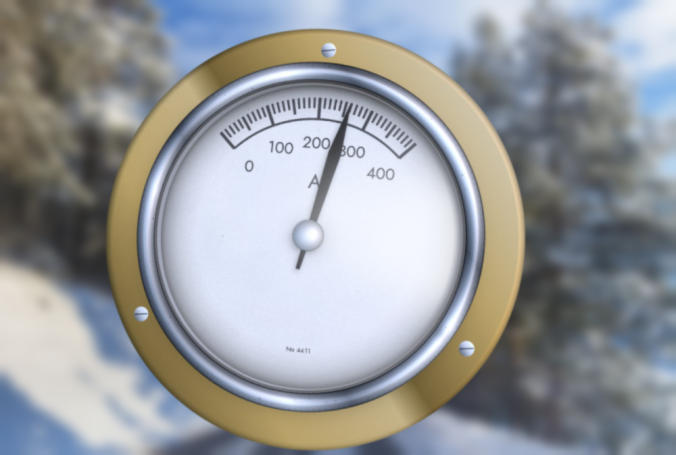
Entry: value=260 unit=A
